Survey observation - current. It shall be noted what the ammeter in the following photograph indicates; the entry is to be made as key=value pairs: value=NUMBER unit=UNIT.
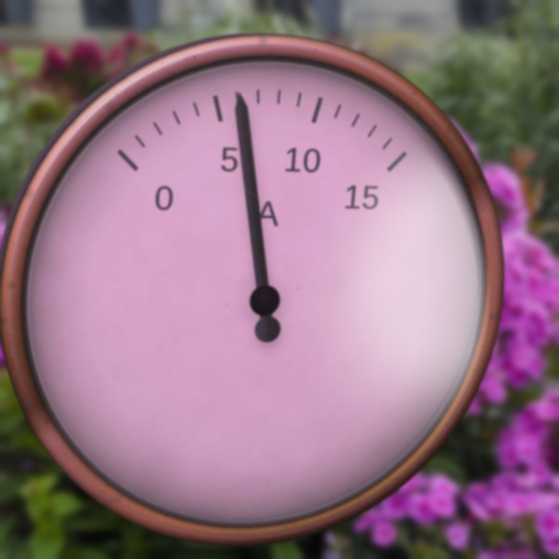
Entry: value=6 unit=A
